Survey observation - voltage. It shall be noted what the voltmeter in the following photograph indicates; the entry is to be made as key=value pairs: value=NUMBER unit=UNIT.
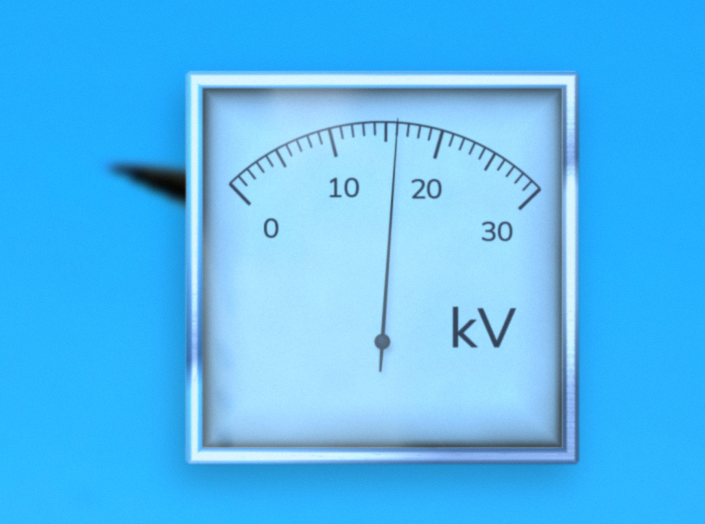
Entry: value=16 unit=kV
